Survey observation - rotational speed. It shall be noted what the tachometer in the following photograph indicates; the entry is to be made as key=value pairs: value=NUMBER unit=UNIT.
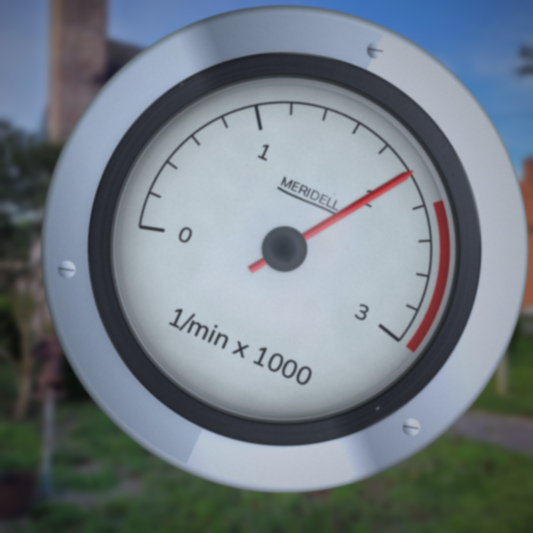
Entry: value=2000 unit=rpm
